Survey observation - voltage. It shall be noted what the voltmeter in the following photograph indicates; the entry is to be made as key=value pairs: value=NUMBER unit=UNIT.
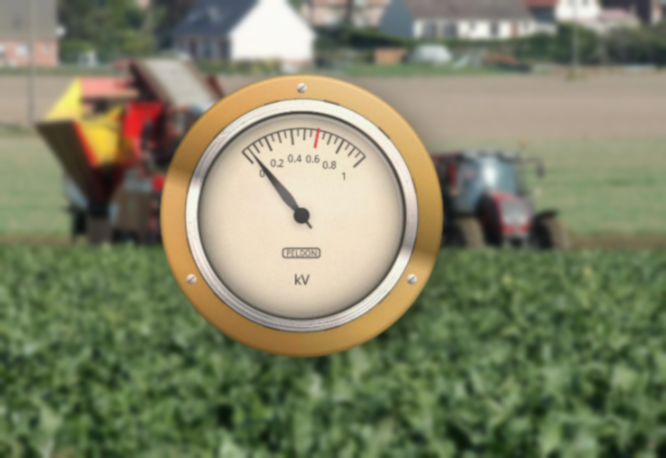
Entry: value=0.05 unit=kV
